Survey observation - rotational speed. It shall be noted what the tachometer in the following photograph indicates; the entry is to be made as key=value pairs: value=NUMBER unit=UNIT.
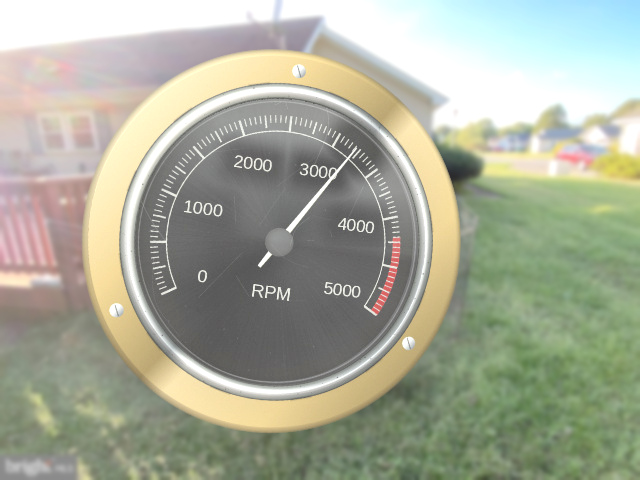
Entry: value=3200 unit=rpm
